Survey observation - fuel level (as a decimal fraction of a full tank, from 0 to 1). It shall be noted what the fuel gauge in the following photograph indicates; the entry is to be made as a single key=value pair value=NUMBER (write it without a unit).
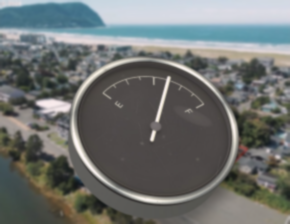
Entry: value=0.625
